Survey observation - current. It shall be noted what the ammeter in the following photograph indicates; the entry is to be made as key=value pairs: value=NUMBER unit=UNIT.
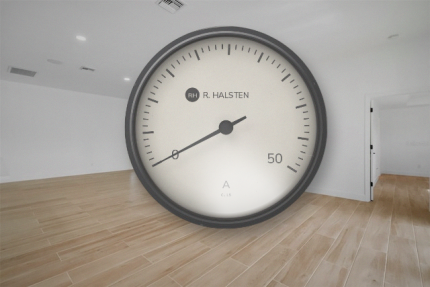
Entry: value=0 unit=A
